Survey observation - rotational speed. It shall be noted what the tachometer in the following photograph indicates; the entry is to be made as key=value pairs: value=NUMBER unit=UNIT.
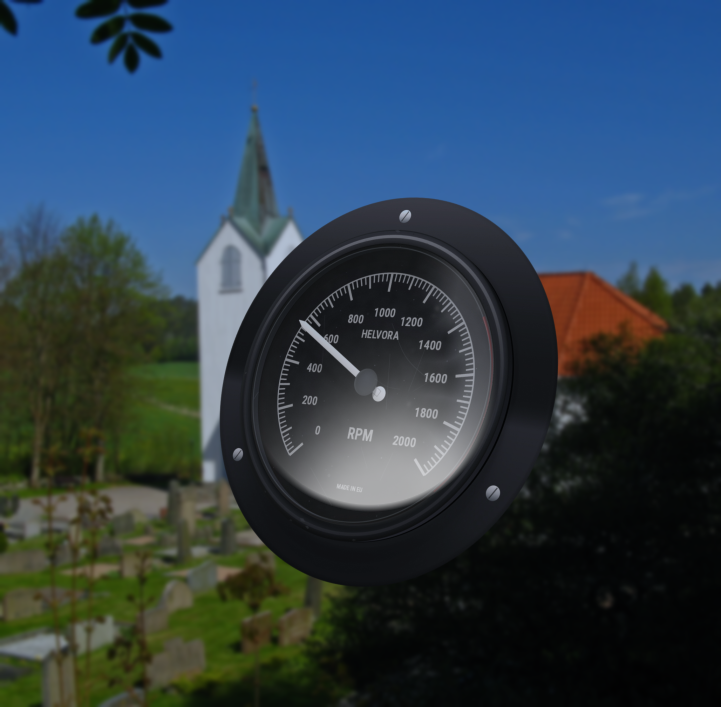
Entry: value=560 unit=rpm
